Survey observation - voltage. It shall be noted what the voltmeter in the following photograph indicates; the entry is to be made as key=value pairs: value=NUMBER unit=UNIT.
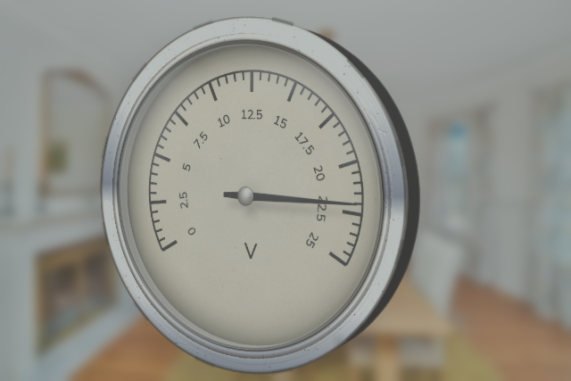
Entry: value=22 unit=V
